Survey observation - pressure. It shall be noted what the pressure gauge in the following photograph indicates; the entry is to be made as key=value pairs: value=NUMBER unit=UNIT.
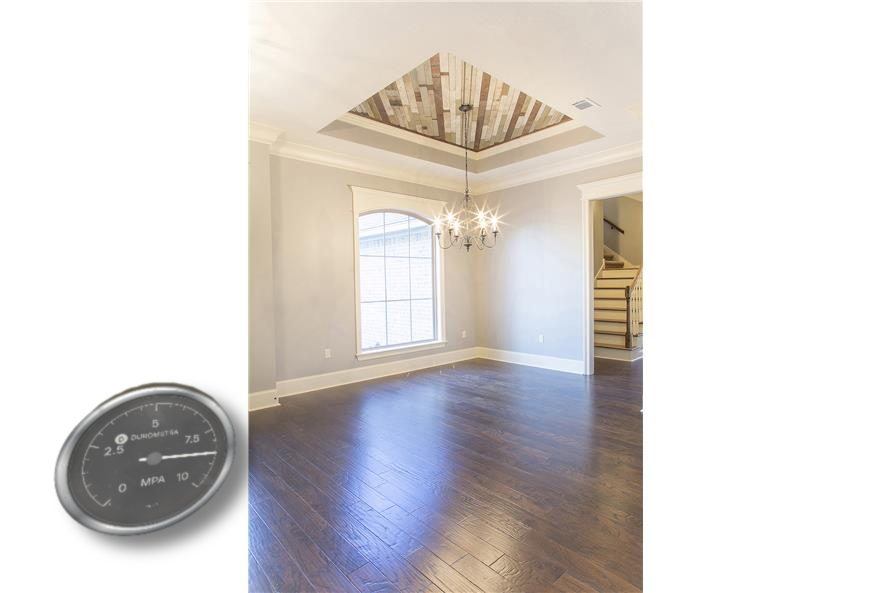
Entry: value=8.5 unit=MPa
